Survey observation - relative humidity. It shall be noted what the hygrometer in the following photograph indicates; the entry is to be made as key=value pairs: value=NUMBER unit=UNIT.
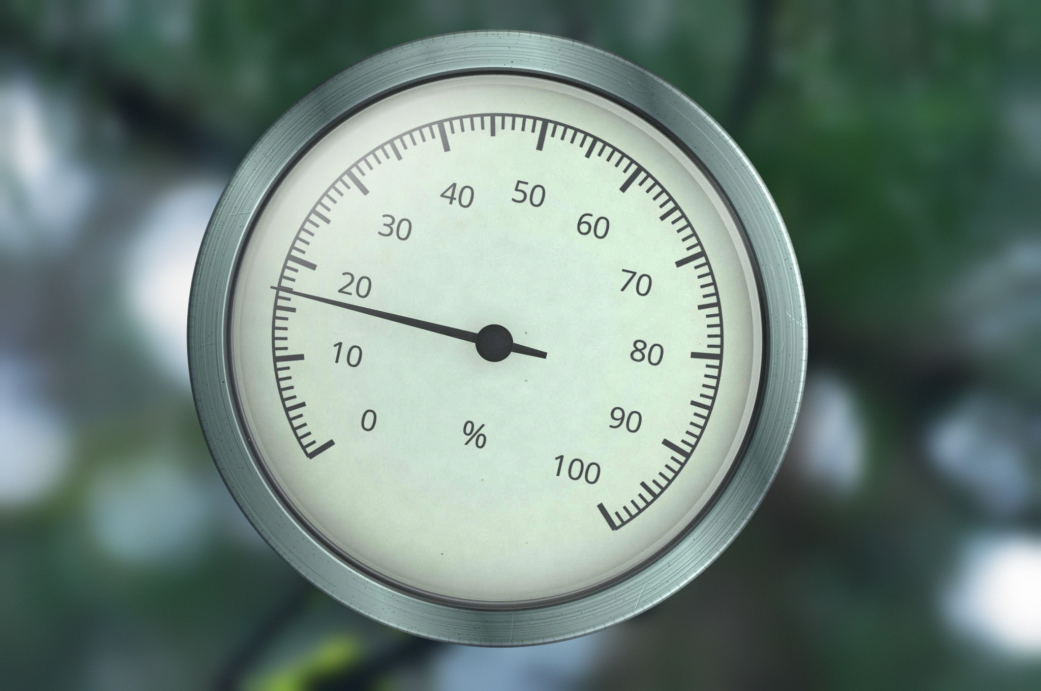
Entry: value=17 unit=%
